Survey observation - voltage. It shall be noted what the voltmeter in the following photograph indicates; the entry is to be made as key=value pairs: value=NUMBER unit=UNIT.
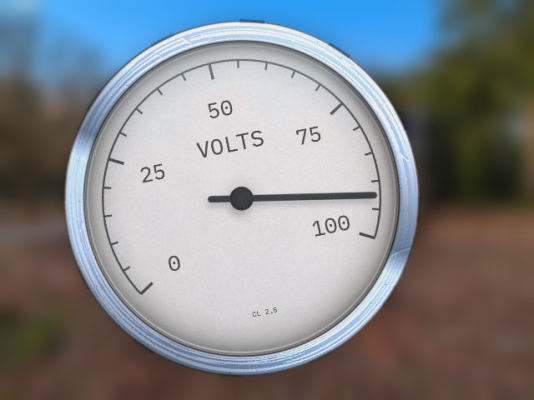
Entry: value=92.5 unit=V
